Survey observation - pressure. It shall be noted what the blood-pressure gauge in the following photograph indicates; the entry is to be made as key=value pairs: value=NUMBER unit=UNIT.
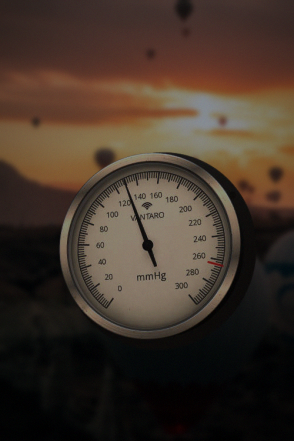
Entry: value=130 unit=mmHg
